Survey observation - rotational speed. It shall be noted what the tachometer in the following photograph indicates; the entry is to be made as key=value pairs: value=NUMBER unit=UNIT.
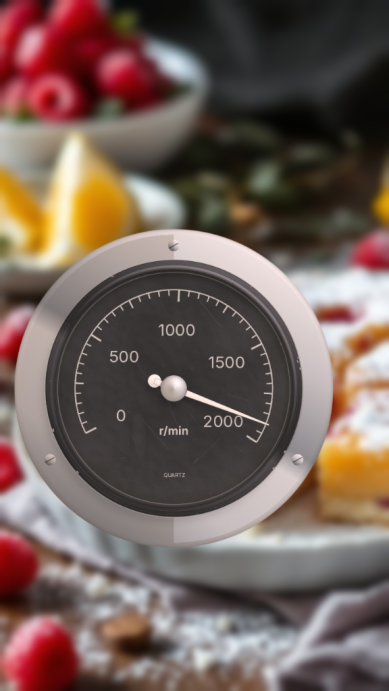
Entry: value=1900 unit=rpm
